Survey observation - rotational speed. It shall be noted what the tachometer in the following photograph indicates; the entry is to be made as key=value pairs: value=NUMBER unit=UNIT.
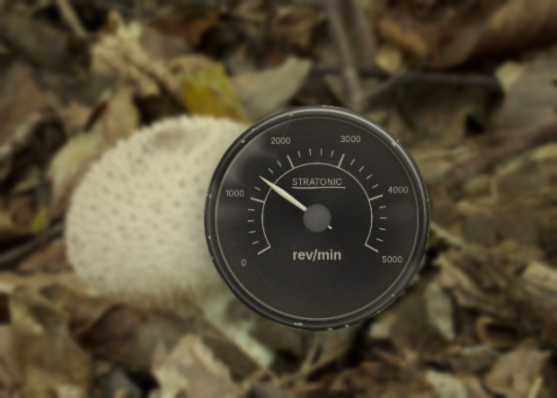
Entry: value=1400 unit=rpm
